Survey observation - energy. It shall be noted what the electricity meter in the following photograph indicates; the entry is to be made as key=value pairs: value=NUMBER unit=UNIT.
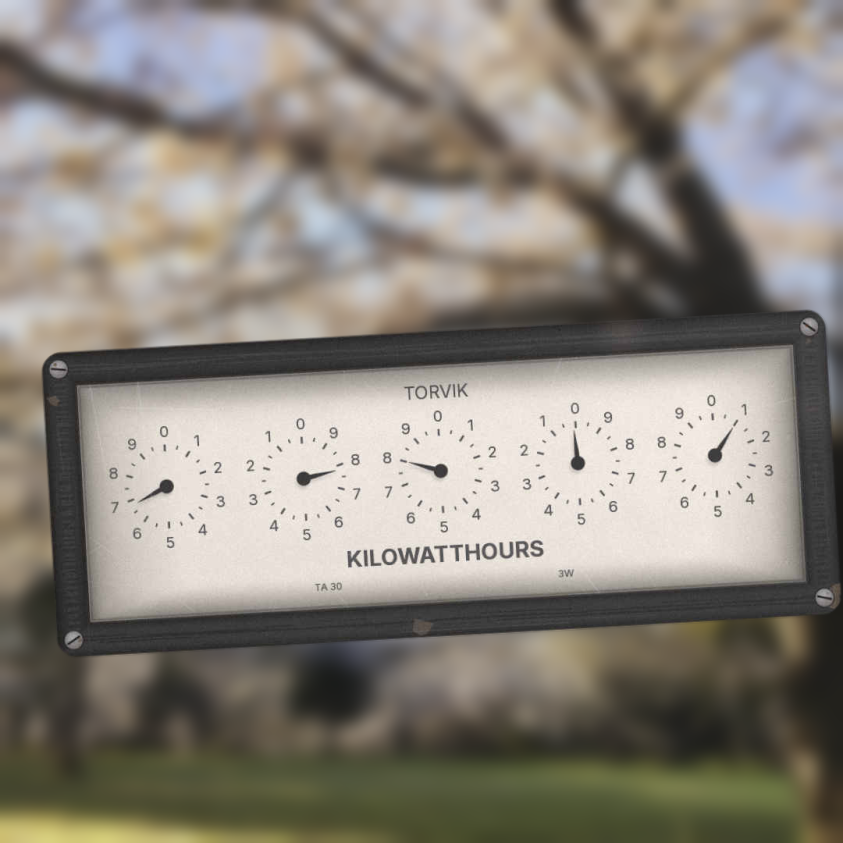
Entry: value=67801 unit=kWh
